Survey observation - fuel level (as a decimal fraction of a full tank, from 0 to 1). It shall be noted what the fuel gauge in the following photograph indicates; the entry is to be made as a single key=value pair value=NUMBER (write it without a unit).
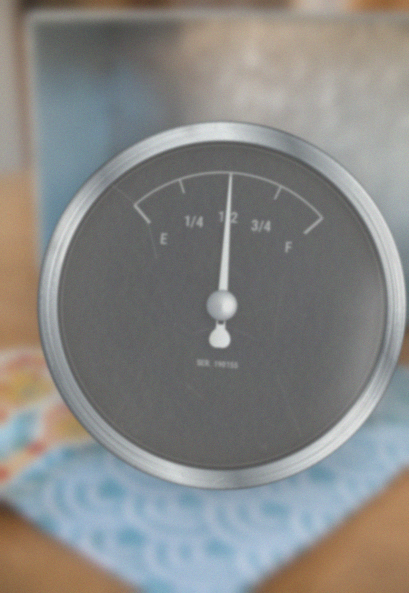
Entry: value=0.5
